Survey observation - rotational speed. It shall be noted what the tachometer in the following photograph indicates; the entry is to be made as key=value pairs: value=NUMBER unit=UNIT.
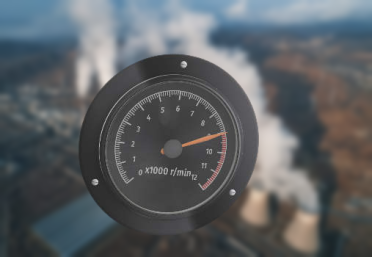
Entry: value=9000 unit=rpm
